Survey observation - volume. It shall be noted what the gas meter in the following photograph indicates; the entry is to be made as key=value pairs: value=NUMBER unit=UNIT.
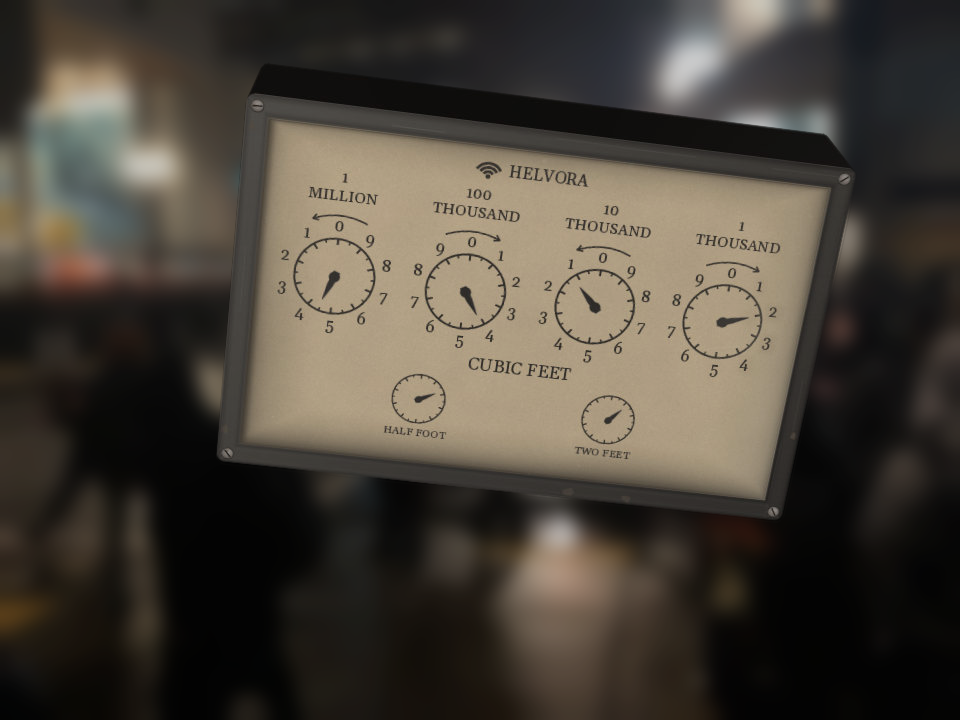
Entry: value=441200 unit=ft³
